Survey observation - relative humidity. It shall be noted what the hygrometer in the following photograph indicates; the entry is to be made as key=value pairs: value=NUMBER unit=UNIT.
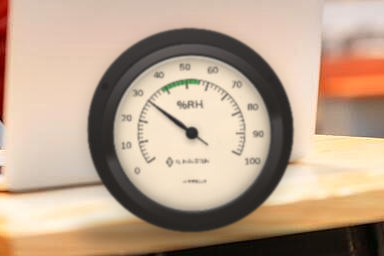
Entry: value=30 unit=%
